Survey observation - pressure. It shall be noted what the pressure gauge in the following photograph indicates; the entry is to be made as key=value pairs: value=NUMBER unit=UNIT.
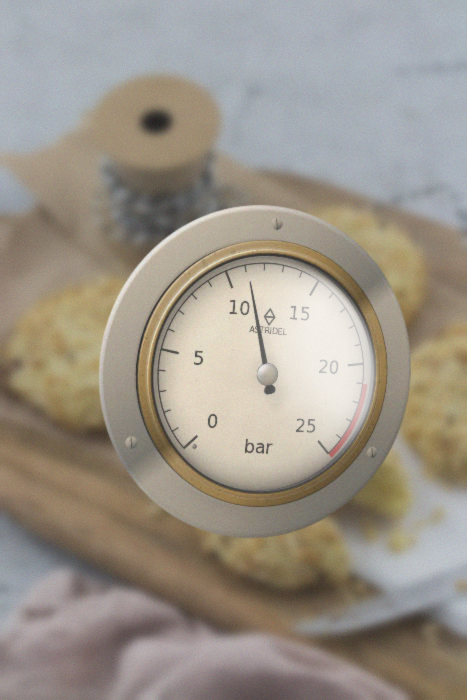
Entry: value=11 unit=bar
